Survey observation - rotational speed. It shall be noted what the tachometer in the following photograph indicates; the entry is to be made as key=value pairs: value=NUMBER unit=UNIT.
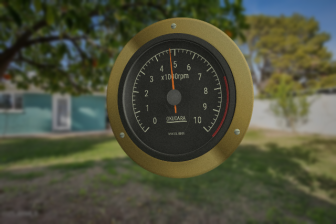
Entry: value=4800 unit=rpm
